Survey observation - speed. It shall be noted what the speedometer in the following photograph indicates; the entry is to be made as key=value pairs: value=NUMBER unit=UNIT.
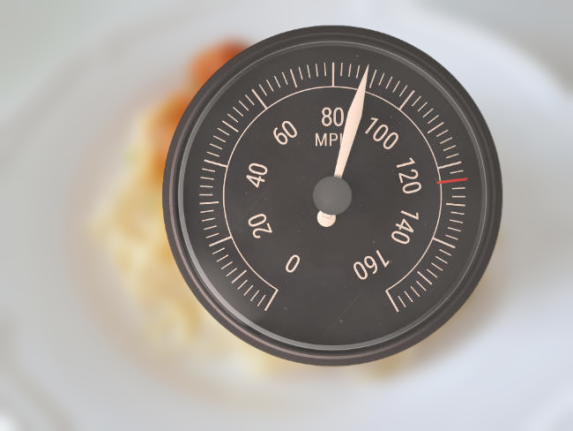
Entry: value=88 unit=mph
